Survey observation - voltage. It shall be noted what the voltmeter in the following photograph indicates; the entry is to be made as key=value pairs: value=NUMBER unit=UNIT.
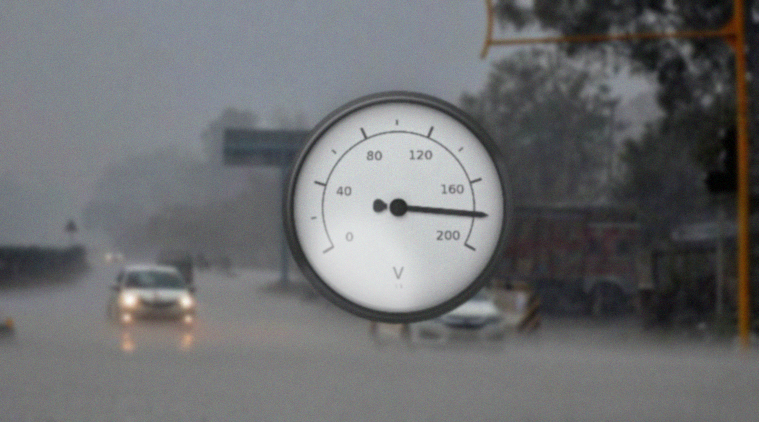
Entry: value=180 unit=V
